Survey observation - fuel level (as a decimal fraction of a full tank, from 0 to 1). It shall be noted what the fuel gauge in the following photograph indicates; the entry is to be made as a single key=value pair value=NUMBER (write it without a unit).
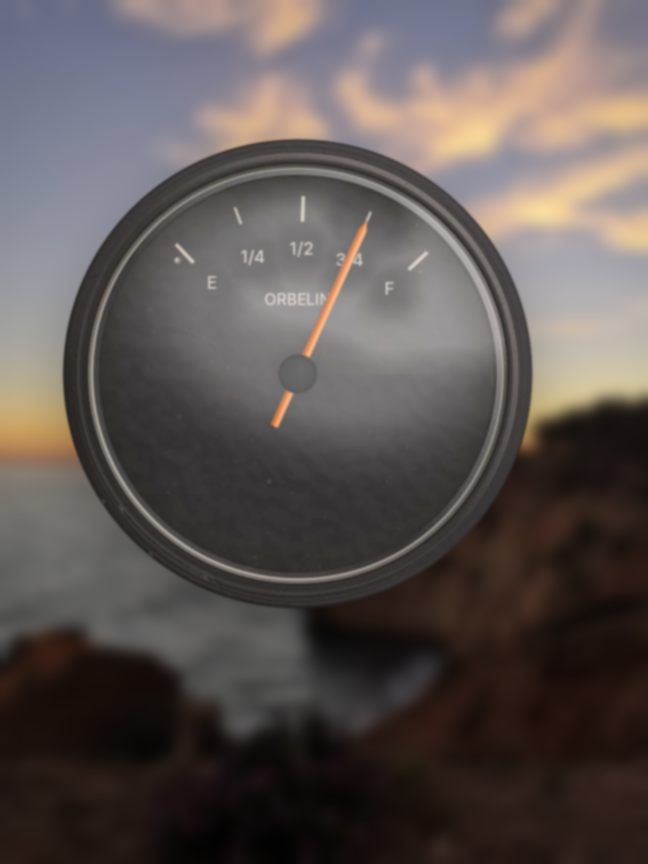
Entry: value=0.75
